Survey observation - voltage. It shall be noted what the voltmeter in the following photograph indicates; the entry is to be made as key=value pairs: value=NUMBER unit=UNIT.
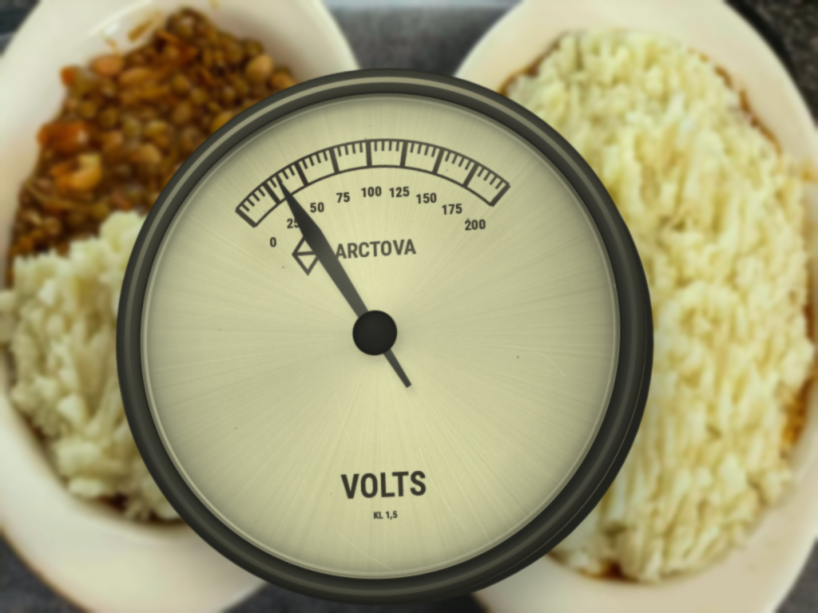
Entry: value=35 unit=V
